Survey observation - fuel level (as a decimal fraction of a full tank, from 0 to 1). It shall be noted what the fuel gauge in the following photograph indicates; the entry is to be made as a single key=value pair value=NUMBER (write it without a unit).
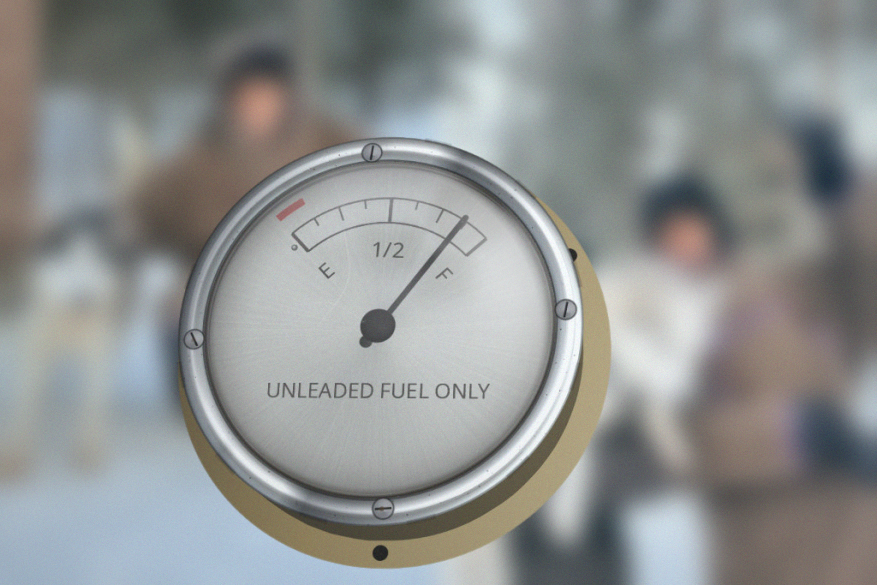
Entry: value=0.875
